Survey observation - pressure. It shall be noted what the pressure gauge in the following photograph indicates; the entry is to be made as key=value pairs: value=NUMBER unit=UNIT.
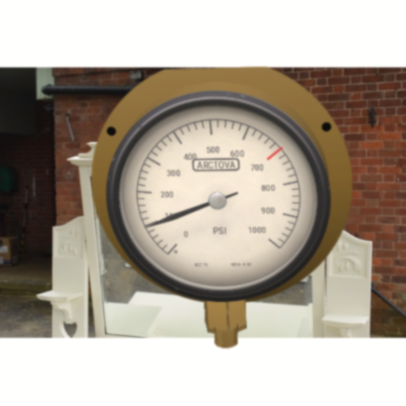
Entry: value=100 unit=psi
